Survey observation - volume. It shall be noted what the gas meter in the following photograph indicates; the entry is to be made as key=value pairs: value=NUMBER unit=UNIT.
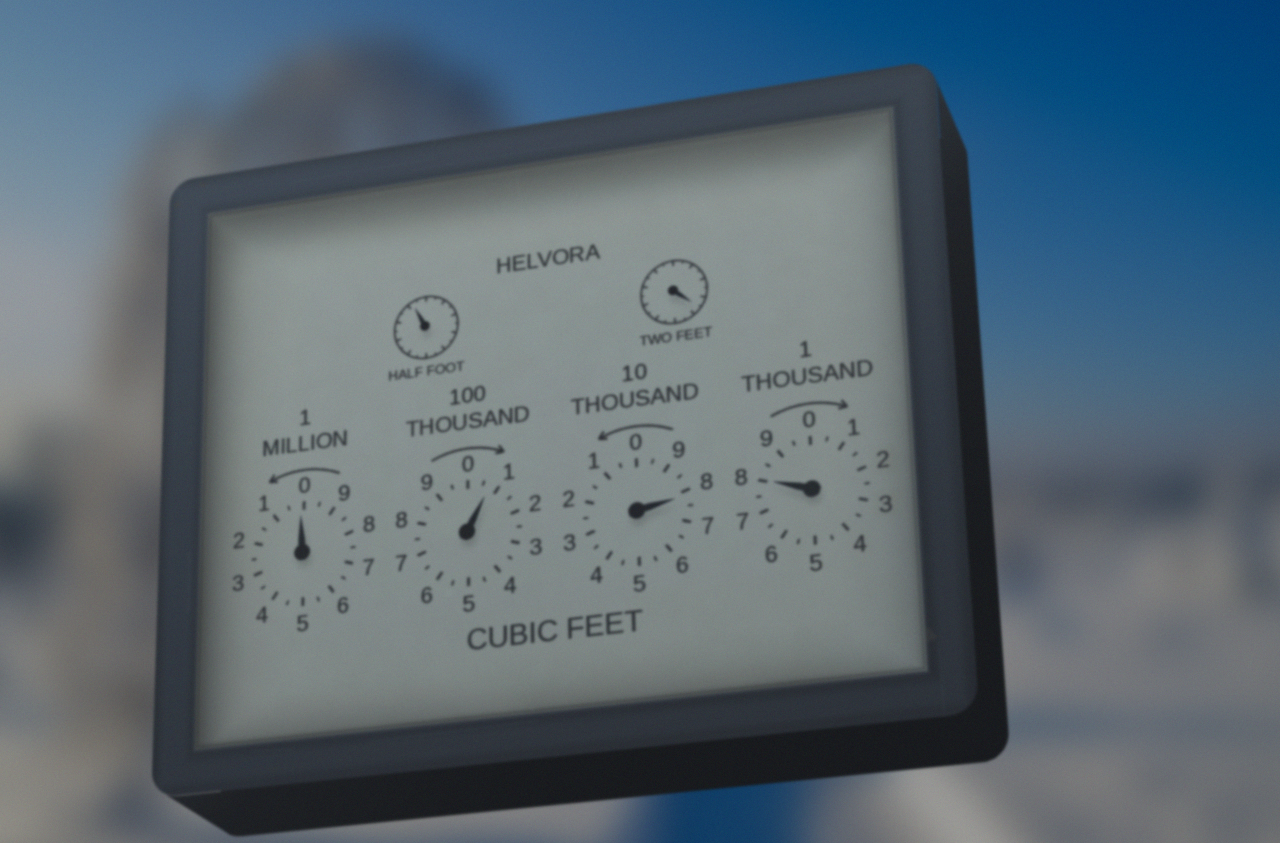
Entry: value=7800 unit=ft³
